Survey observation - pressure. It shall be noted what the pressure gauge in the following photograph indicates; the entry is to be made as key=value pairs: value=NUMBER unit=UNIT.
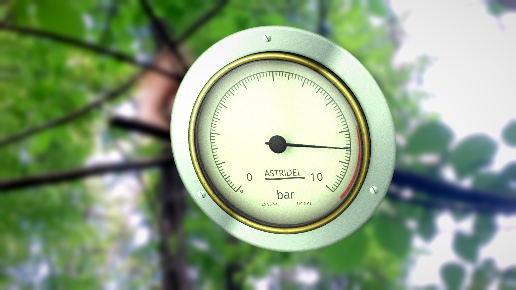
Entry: value=8.5 unit=bar
